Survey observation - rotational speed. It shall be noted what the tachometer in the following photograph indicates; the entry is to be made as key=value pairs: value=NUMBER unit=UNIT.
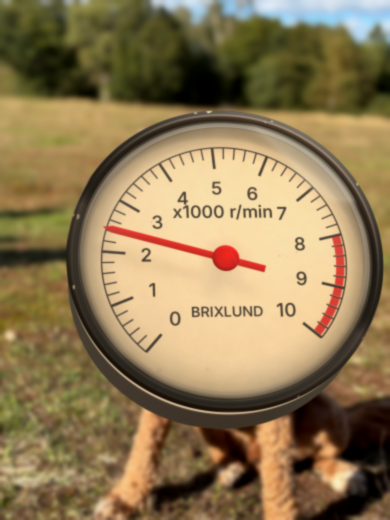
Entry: value=2400 unit=rpm
